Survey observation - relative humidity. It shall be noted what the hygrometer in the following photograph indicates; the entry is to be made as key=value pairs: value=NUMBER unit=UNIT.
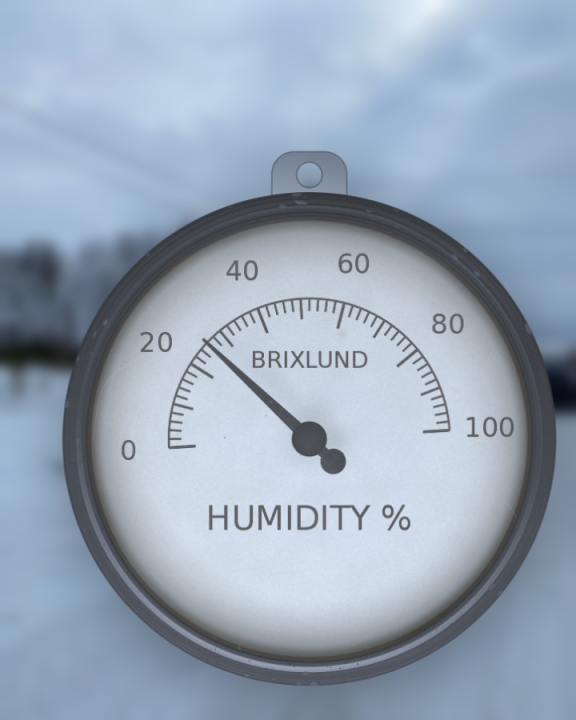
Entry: value=26 unit=%
